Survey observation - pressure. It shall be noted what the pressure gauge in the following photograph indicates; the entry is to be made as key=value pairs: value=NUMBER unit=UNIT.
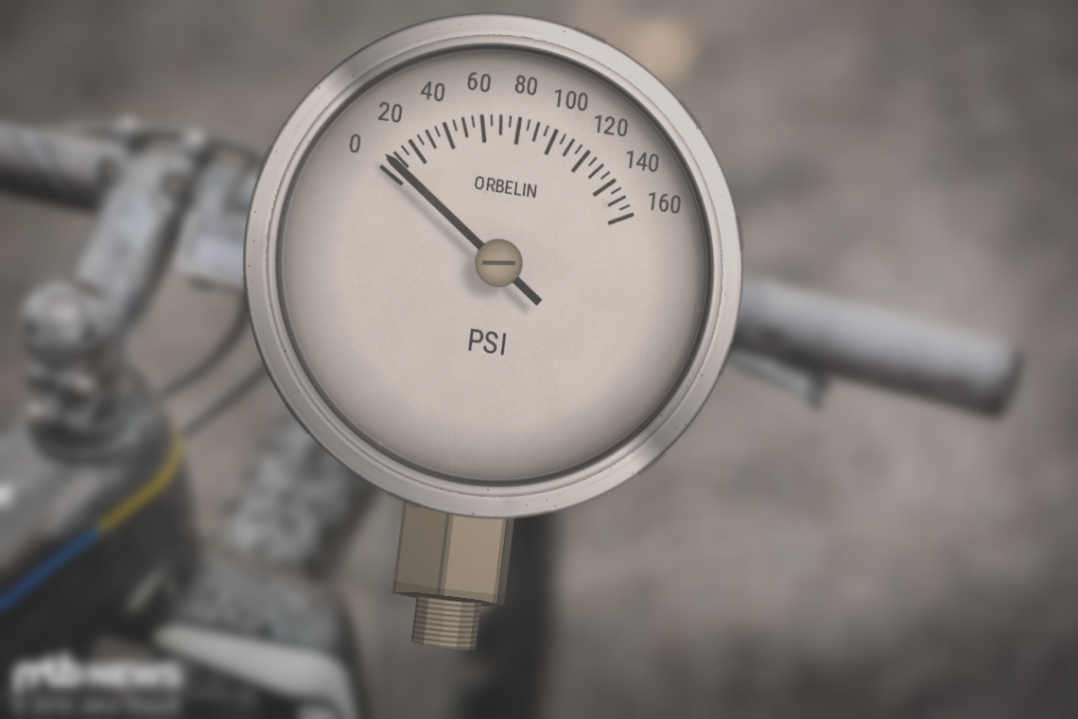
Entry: value=5 unit=psi
